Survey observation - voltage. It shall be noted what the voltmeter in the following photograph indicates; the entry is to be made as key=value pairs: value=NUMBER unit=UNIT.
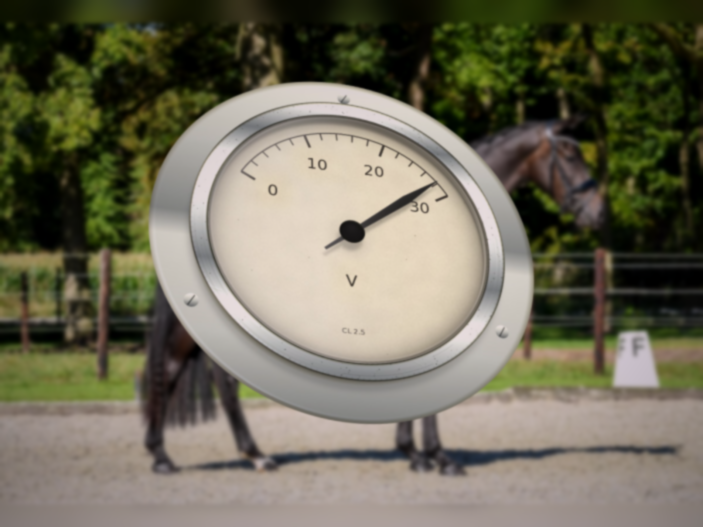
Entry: value=28 unit=V
